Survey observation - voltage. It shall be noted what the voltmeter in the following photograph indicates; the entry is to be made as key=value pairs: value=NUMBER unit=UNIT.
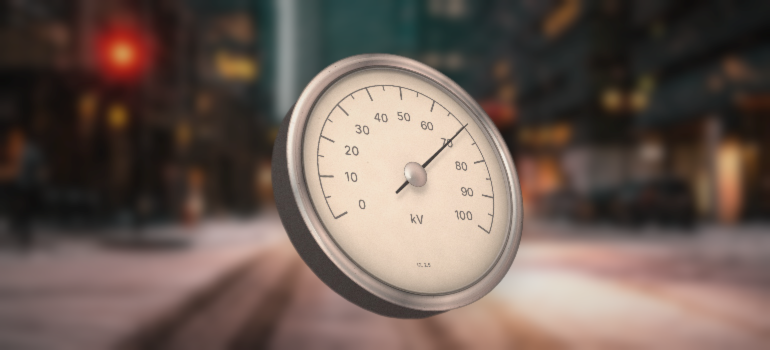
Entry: value=70 unit=kV
